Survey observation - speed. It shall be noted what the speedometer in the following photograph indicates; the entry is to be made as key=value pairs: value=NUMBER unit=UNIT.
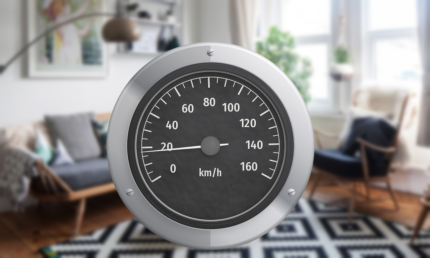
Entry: value=17.5 unit=km/h
